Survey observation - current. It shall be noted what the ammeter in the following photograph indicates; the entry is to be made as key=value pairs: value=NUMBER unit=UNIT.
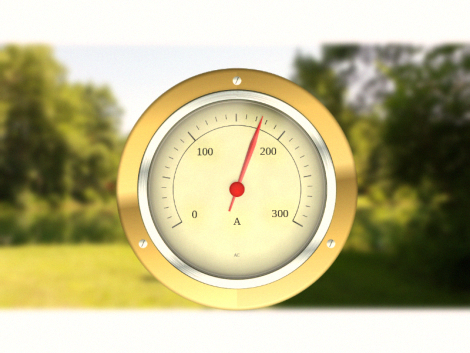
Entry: value=175 unit=A
